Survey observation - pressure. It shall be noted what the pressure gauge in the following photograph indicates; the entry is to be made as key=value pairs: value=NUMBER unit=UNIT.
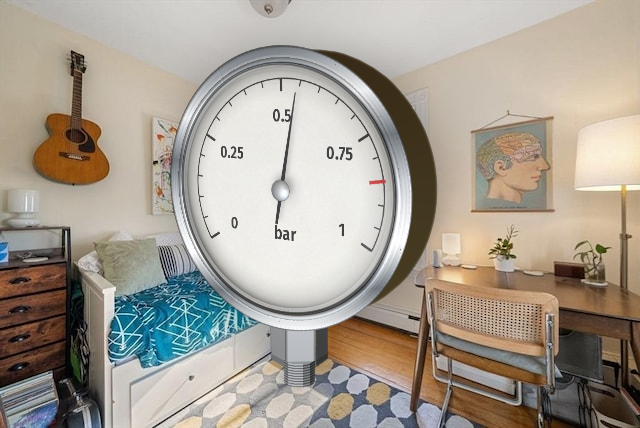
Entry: value=0.55 unit=bar
